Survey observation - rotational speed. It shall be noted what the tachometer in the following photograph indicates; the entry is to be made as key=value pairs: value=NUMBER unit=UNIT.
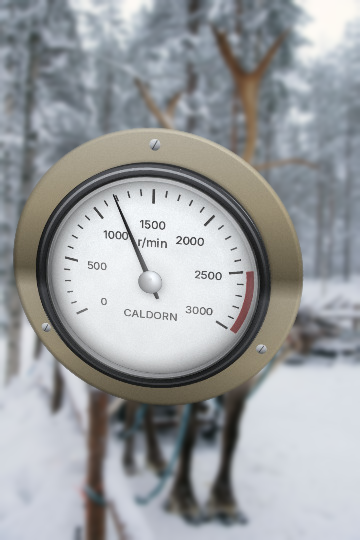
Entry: value=1200 unit=rpm
